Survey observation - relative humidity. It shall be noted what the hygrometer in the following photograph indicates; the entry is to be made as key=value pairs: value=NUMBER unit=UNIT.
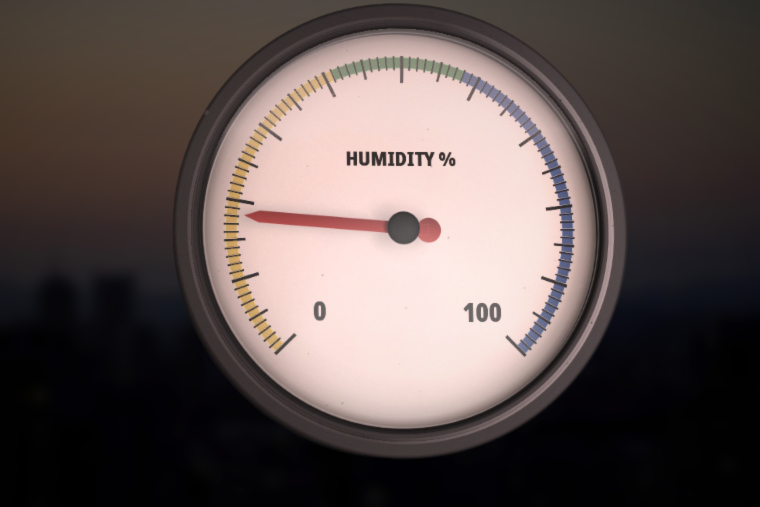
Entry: value=18 unit=%
